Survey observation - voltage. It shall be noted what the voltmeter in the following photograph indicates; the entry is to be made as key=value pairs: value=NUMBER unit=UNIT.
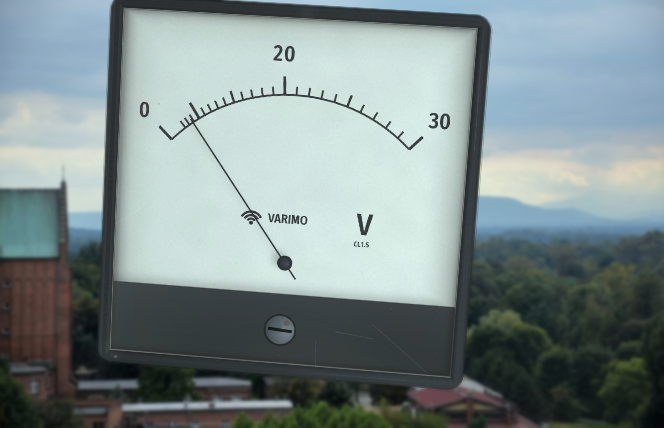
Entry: value=9 unit=V
